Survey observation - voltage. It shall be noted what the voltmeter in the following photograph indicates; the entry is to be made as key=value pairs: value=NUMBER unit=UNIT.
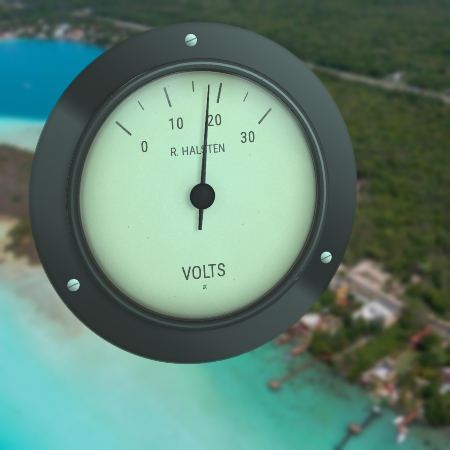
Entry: value=17.5 unit=V
